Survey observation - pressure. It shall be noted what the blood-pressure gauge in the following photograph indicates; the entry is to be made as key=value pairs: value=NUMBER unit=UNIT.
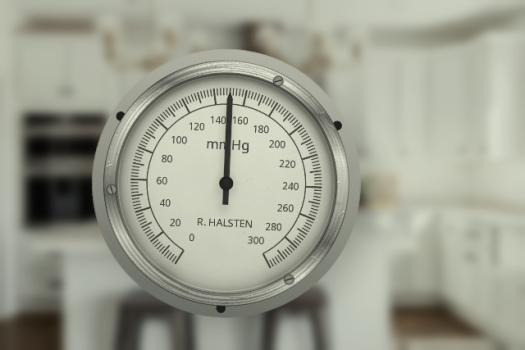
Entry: value=150 unit=mmHg
